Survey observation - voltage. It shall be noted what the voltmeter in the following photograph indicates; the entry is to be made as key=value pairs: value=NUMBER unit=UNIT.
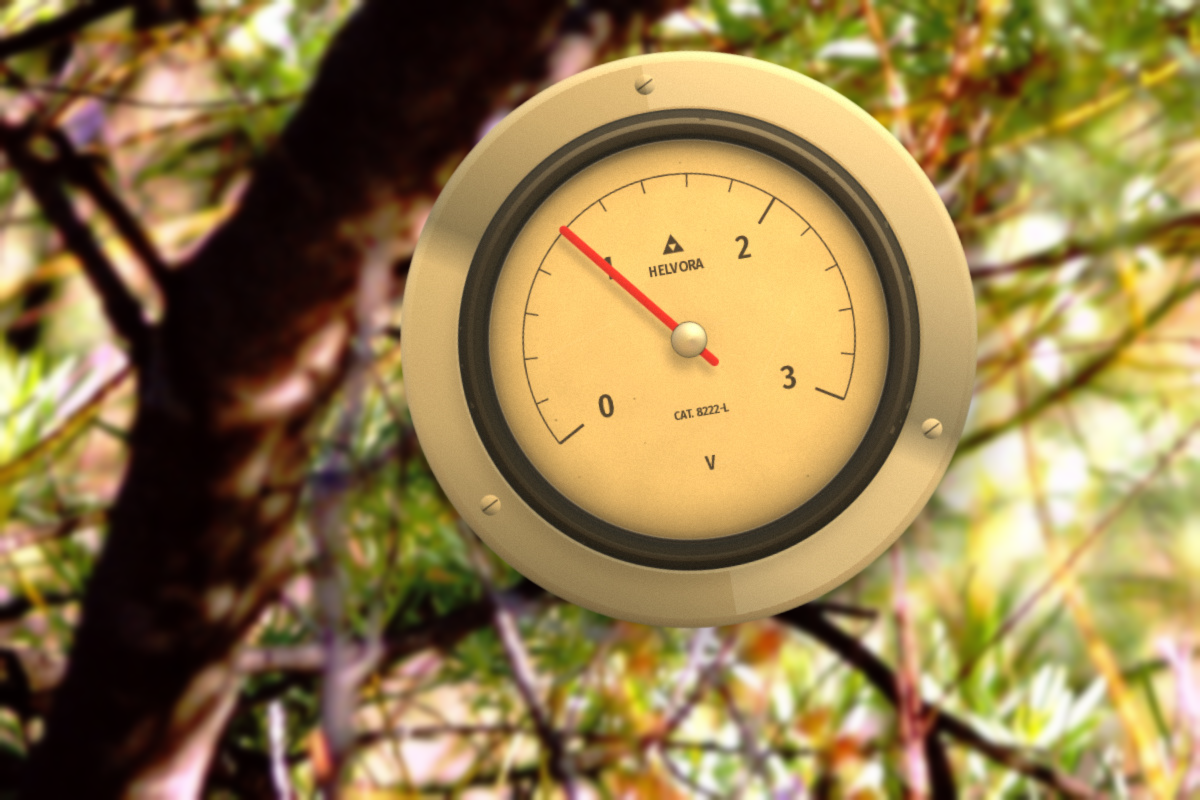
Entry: value=1 unit=V
